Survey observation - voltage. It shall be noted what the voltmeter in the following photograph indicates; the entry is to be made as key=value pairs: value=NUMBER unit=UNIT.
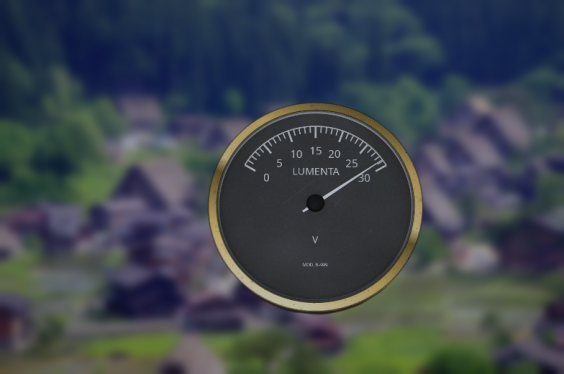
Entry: value=29 unit=V
